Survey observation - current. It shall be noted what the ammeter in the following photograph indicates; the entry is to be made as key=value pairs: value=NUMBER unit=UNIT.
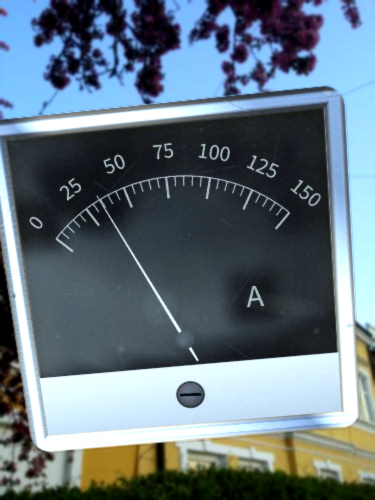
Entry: value=35 unit=A
